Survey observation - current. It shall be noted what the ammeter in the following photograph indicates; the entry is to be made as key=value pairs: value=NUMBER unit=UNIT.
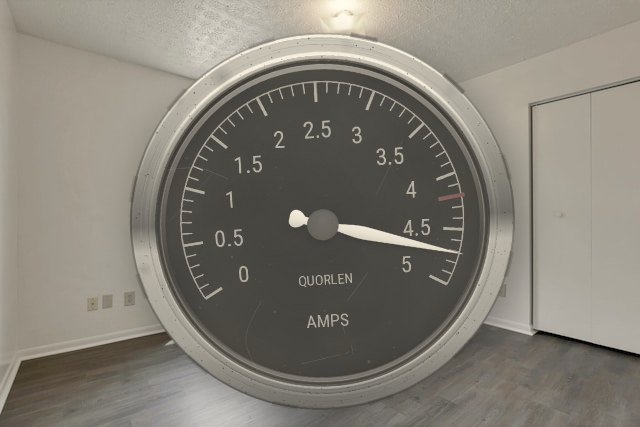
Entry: value=4.7 unit=A
